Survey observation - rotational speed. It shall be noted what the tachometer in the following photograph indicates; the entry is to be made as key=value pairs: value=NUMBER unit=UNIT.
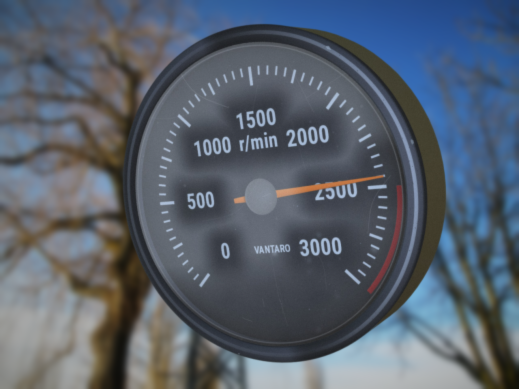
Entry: value=2450 unit=rpm
